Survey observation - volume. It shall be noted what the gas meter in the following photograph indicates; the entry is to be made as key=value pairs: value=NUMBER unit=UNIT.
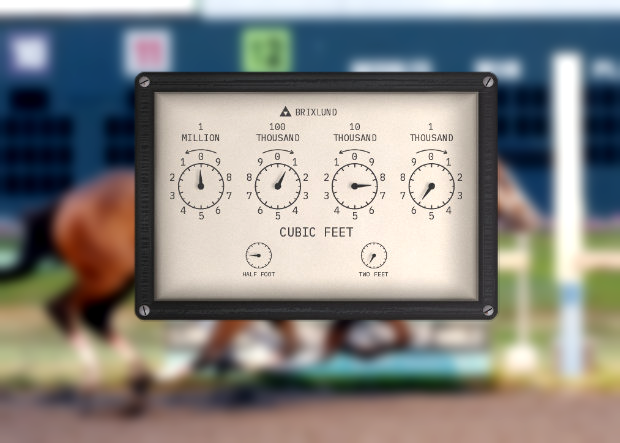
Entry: value=7600 unit=ft³
